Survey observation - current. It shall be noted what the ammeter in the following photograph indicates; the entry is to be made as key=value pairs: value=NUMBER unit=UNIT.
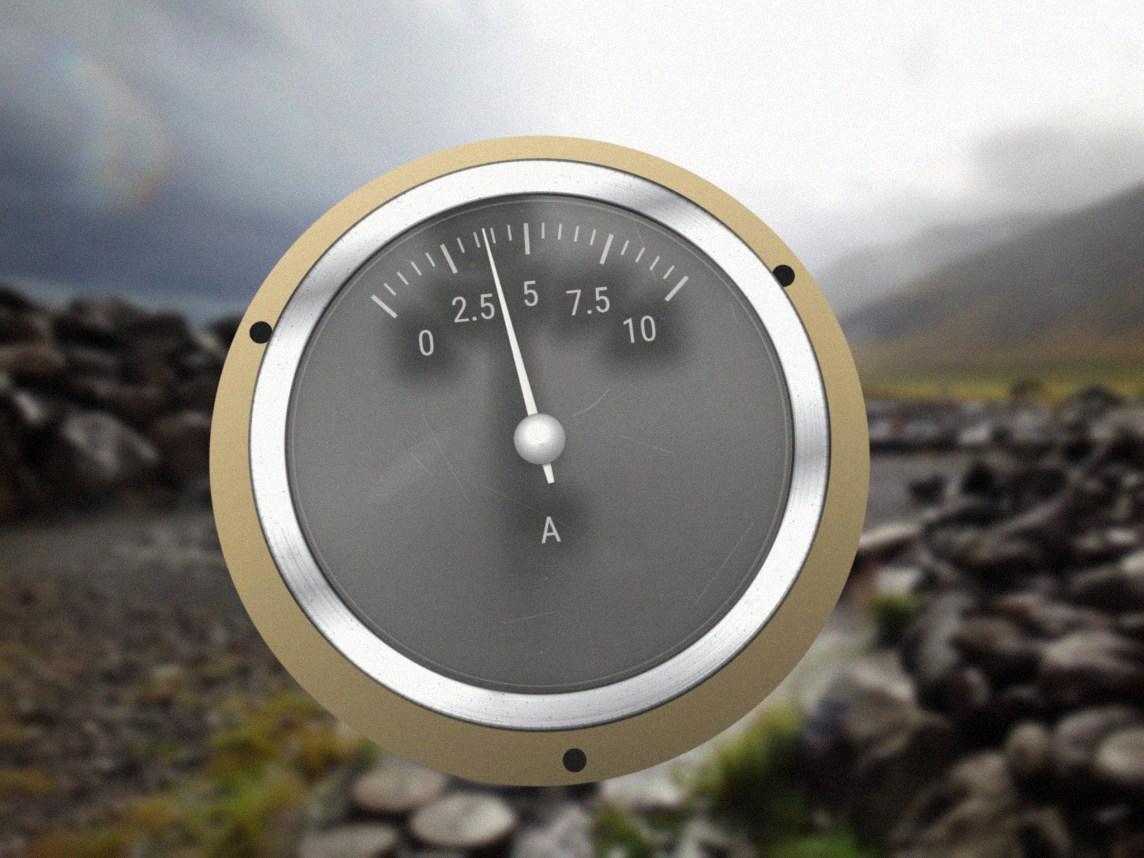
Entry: value=3.75 unit=A
